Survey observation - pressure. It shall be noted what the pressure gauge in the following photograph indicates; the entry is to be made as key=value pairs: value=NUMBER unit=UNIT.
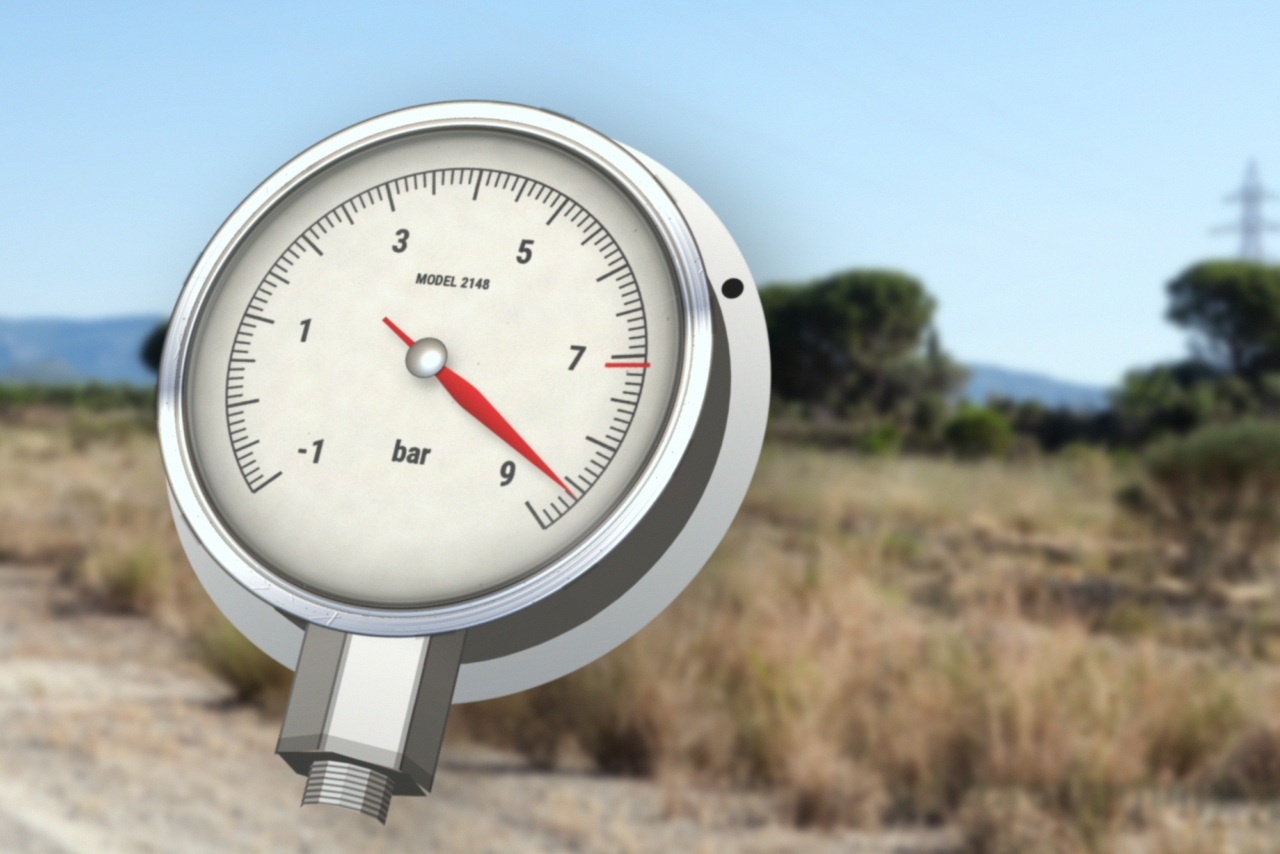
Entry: value=8.6 unit=bar
